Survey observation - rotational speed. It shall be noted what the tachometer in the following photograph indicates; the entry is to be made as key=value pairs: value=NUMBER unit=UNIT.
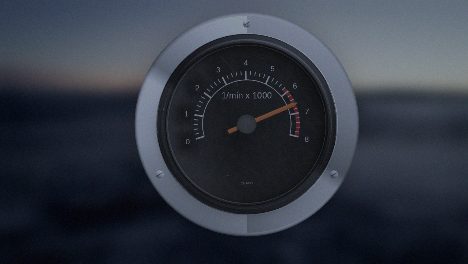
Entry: value=6600 unit=rpm
